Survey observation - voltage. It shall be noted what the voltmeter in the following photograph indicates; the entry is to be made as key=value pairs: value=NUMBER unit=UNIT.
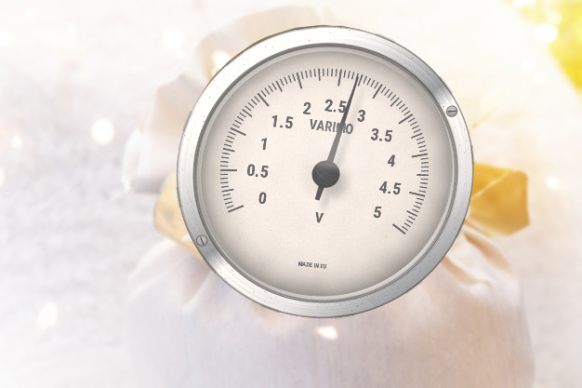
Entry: value=2.7 unit=V
